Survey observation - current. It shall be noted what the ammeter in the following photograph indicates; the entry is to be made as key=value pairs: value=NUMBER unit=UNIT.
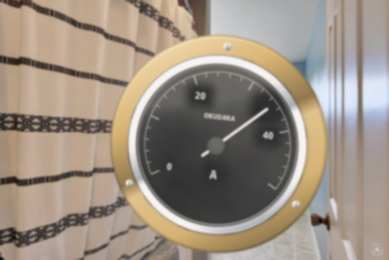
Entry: value=35 unit=A
